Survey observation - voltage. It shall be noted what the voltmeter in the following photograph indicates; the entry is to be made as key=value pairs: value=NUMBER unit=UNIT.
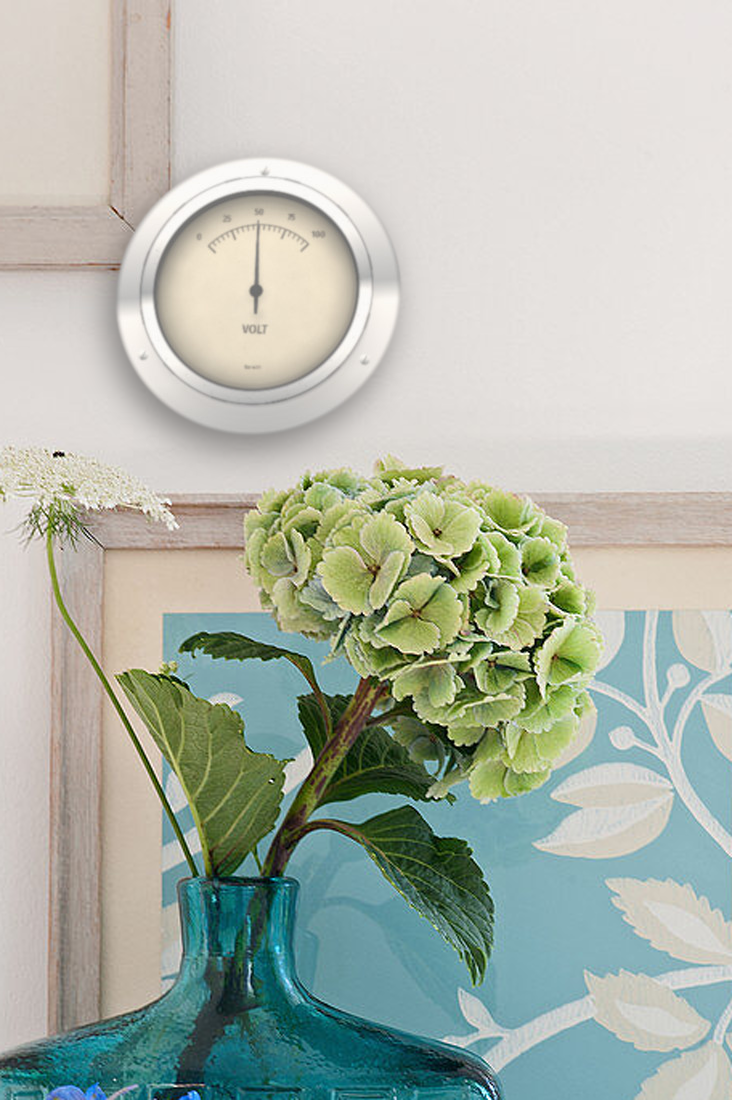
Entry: value=50 unit=V
